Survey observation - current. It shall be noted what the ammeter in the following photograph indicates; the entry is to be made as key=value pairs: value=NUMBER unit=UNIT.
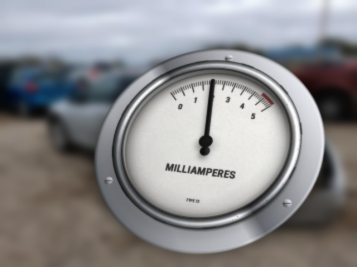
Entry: value=2 unit=mA
